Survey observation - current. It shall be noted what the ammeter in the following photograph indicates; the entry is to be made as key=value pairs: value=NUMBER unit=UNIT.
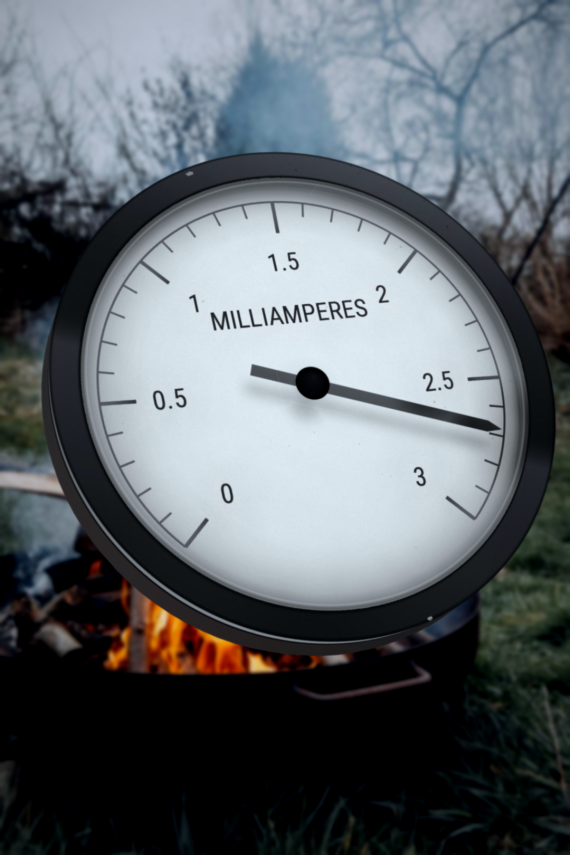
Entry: value=2.7 unit=mA
